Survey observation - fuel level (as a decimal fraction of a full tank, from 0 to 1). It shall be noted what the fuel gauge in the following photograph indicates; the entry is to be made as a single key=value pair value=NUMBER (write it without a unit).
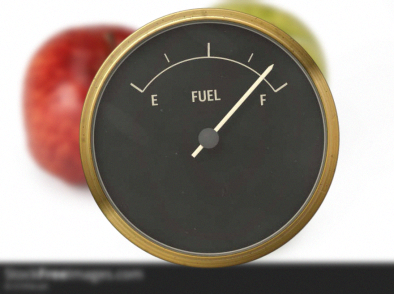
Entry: value=0.875
